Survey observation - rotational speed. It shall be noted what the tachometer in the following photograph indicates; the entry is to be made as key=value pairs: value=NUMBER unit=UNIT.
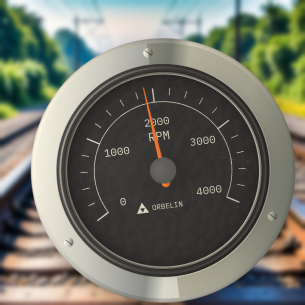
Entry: value=1900 unit=rpm
